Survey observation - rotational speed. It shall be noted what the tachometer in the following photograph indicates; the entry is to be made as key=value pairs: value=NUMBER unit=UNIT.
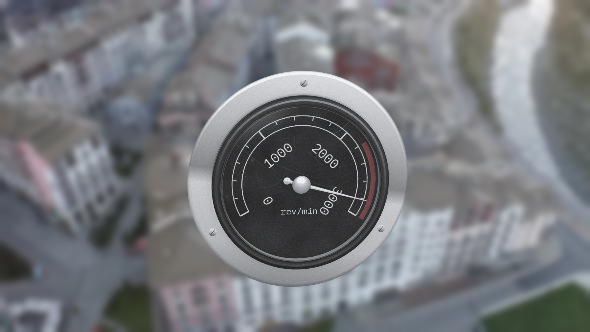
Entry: value=2800 unit=rpm
